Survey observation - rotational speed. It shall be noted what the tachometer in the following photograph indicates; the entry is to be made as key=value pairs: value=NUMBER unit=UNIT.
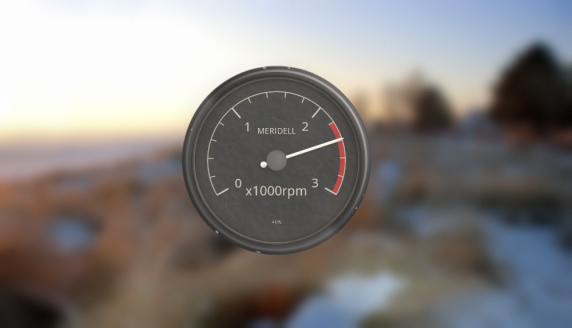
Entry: value=2400 unit=rpm
